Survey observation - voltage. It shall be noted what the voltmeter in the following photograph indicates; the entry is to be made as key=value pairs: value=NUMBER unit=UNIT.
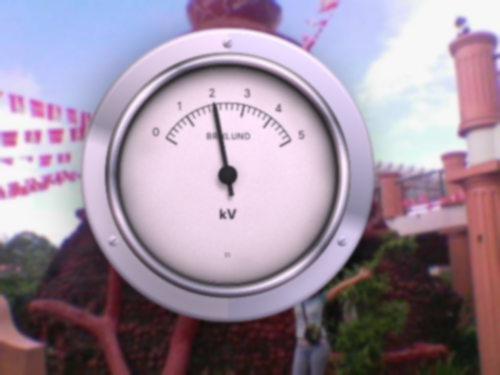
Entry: value=2 unit=kV
